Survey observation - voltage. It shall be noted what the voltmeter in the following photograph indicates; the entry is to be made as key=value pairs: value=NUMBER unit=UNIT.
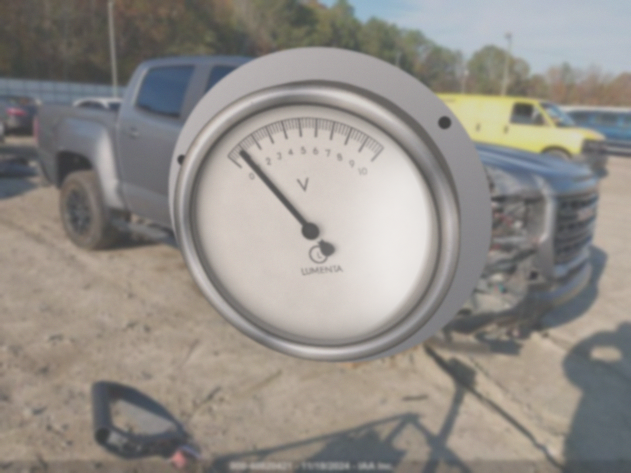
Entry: value=1 unit=V
